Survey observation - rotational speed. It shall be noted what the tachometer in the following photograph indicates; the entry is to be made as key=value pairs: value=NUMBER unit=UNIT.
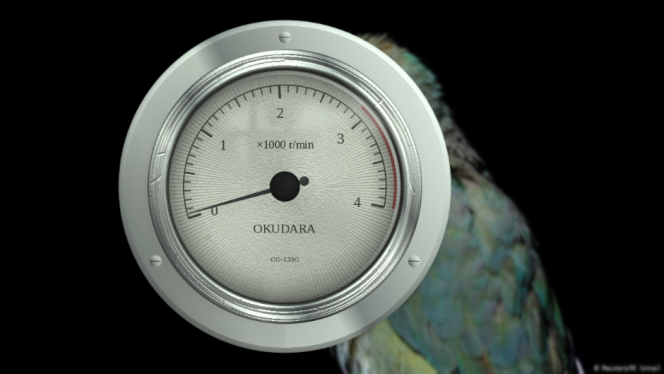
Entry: value=50 unit=rpm
